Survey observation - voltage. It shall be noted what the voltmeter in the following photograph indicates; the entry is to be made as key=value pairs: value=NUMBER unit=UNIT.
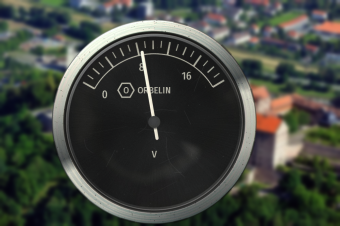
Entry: value=8.5 unit=V
